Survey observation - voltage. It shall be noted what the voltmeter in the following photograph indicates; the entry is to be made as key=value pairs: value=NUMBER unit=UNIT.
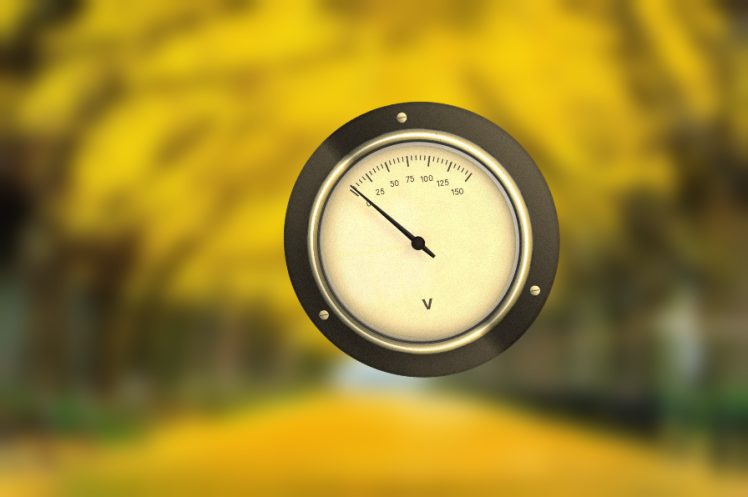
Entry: value=5 unit=V
